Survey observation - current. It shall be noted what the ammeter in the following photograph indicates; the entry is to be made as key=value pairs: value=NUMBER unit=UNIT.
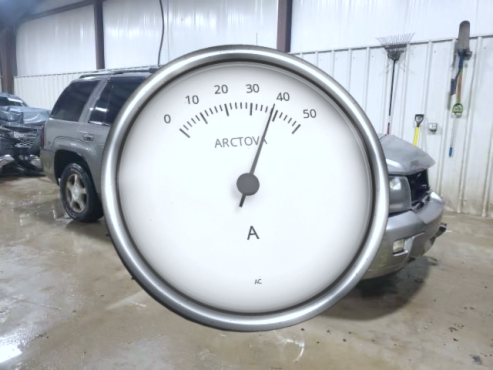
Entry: value=38 unit=A
